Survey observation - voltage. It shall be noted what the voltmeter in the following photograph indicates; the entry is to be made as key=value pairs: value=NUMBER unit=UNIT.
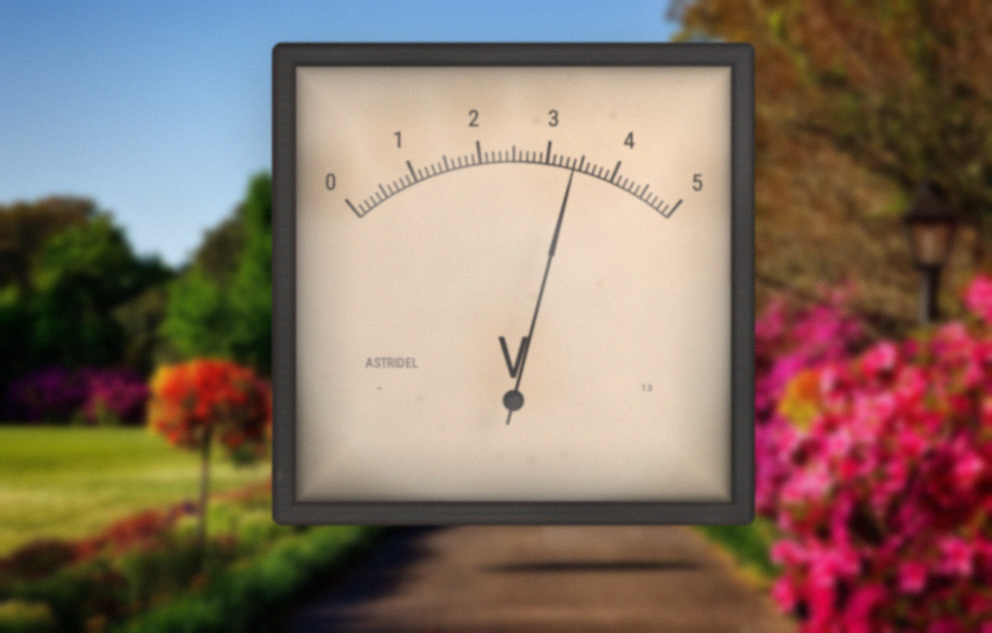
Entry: value=3.4 unit=V
